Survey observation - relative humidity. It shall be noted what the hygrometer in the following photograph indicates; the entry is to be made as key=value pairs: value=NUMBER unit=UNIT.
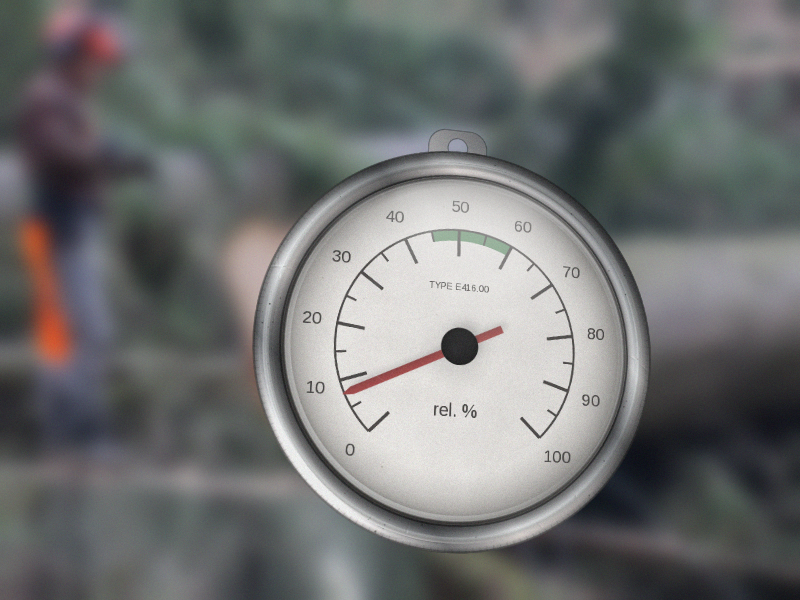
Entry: value=7.5 unit=%
